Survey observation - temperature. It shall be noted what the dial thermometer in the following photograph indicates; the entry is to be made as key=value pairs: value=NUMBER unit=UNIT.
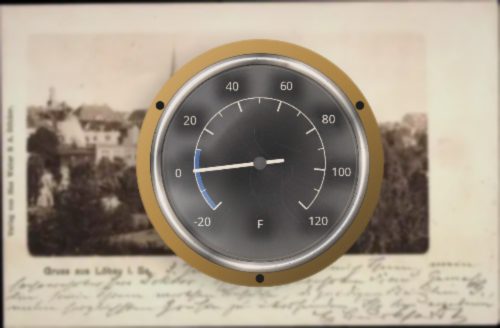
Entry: value=0 unit=°F
